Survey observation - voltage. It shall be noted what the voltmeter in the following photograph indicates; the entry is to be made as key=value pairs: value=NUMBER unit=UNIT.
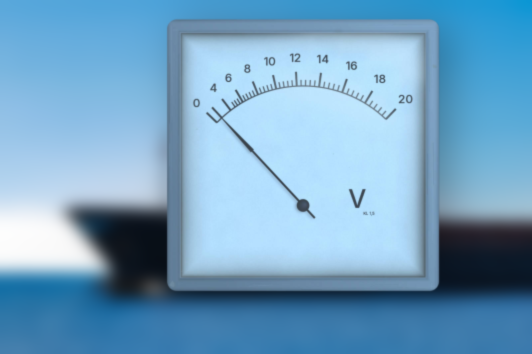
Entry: value=2 unit=V
